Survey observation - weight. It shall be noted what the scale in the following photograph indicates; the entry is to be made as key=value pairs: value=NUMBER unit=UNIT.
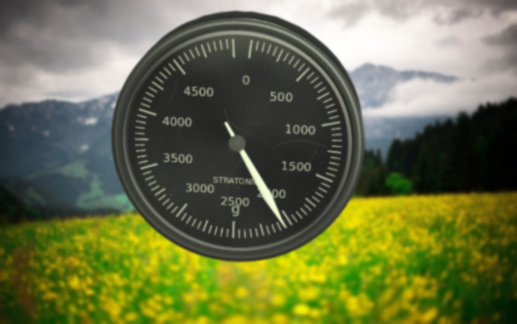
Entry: value=2050 unit=g
